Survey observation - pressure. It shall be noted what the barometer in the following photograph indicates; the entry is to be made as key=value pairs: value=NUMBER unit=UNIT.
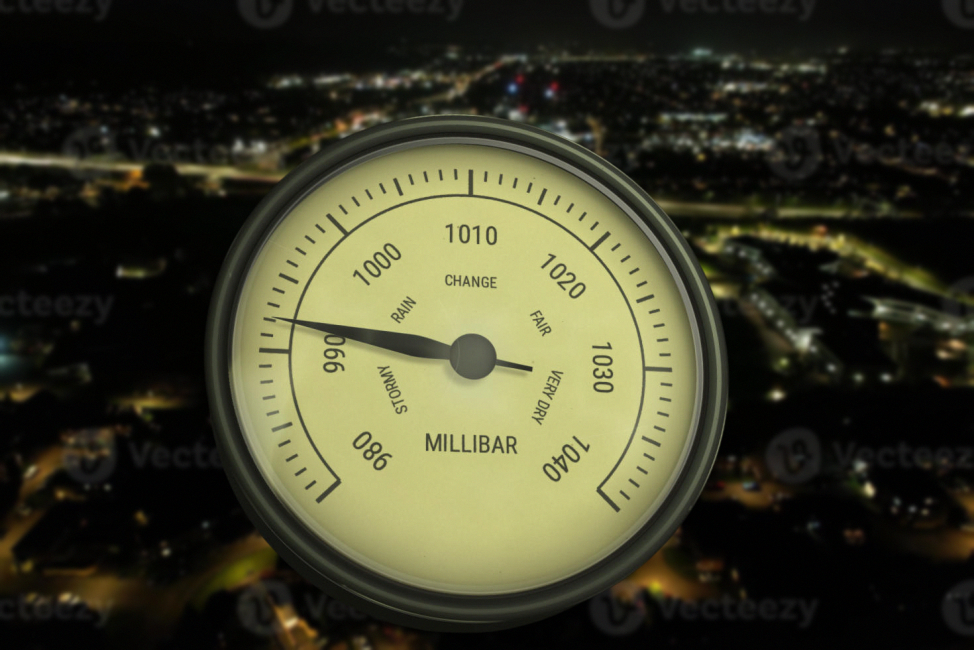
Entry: value=992 unit=mbar
